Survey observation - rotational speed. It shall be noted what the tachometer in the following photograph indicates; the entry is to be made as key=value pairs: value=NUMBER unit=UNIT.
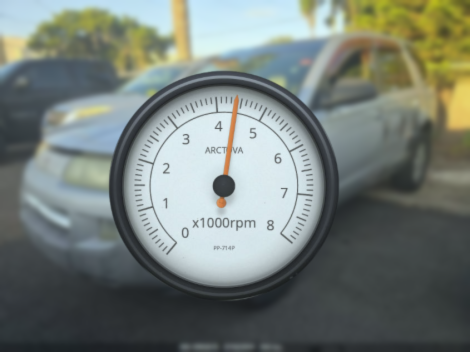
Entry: value=4400 unit=rpm
